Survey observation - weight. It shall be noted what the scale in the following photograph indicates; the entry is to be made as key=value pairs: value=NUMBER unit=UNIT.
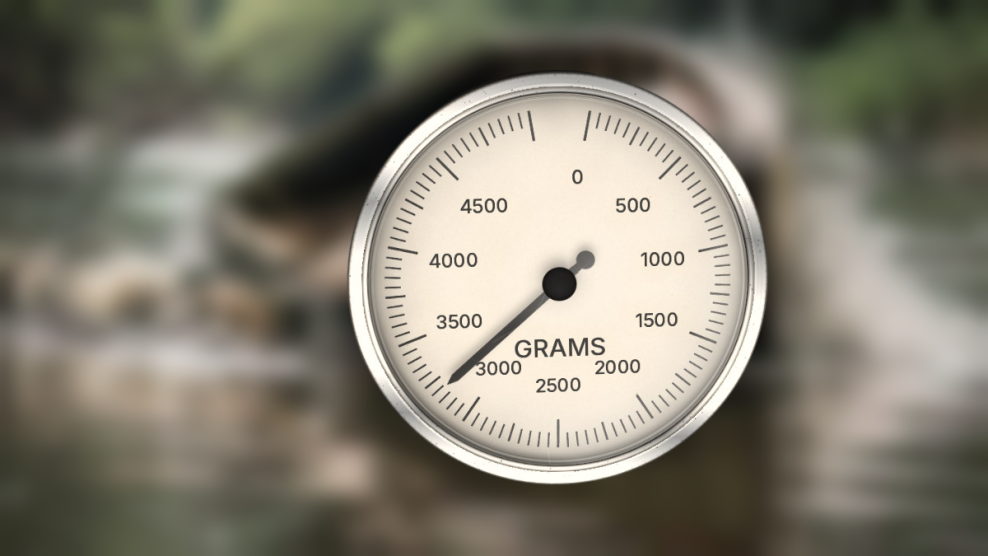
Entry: value=3200 unit=g
